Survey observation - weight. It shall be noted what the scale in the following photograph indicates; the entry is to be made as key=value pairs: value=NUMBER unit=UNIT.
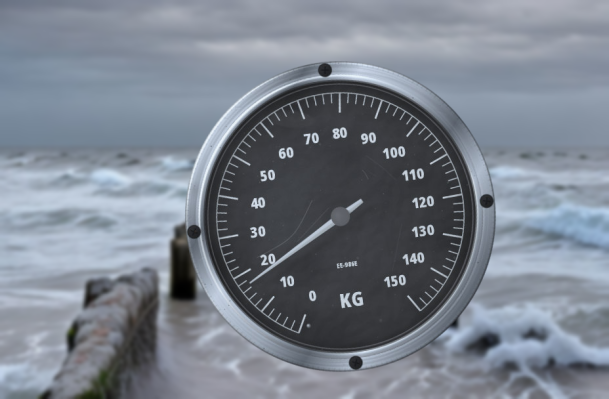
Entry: value=17 unit=kg
